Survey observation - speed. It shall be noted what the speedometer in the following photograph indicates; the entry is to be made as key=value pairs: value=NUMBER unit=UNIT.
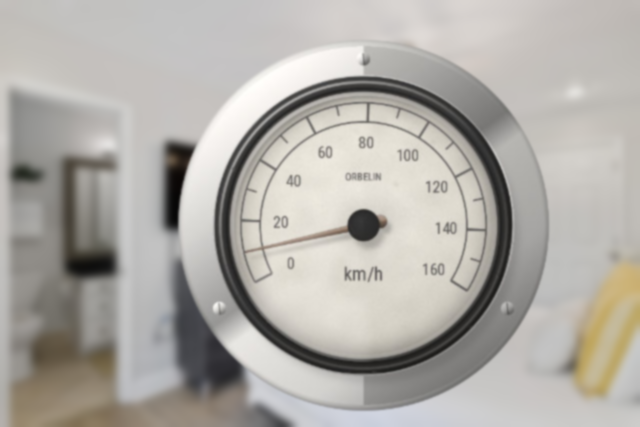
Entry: value=10 unit=km/h
